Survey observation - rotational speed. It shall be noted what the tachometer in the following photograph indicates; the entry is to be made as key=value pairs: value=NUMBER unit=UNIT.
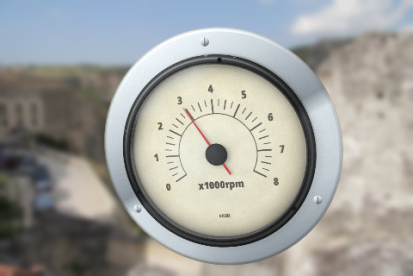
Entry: value=3000 unit=rpm
